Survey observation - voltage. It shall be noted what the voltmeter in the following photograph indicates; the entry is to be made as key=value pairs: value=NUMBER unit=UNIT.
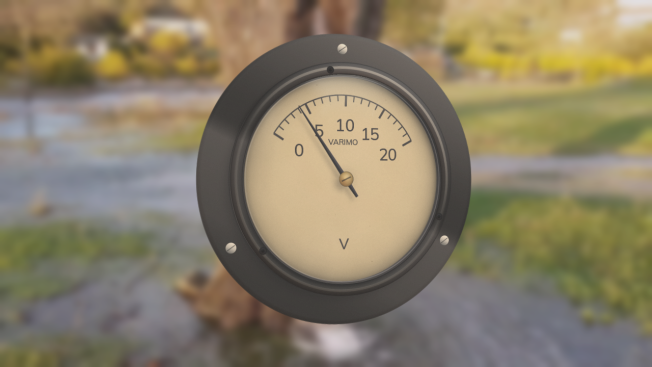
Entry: value=4 unit=V
